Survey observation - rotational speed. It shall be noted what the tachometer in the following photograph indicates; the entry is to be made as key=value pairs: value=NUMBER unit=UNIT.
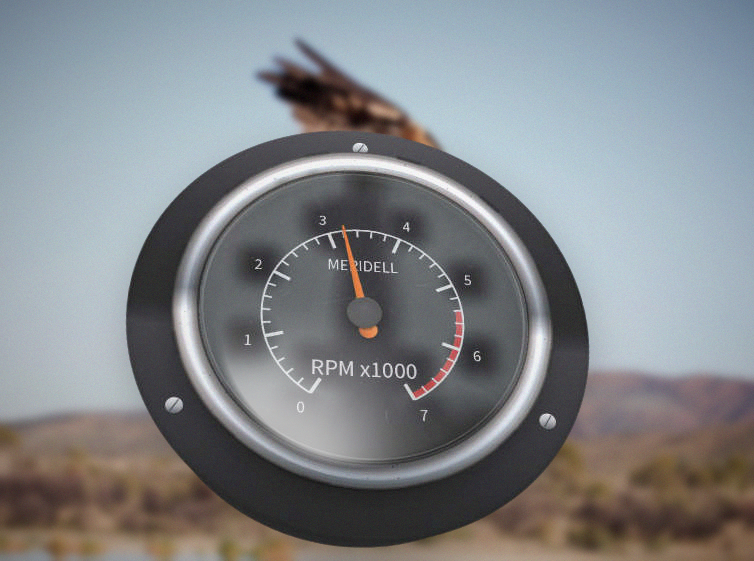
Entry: value=3200 unit=rpm
